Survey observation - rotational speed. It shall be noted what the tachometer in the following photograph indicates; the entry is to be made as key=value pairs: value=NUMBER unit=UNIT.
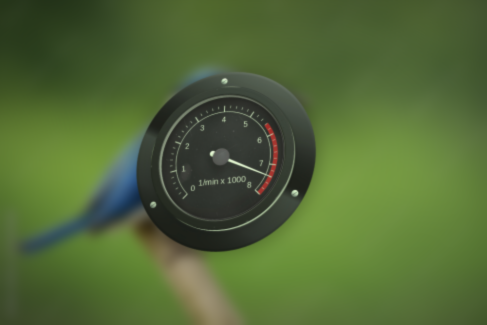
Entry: value=7400 unit=rpm
